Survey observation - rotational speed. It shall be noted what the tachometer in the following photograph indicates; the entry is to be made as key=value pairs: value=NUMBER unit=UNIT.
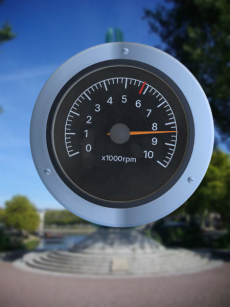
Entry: value=8400 unit=rpm
